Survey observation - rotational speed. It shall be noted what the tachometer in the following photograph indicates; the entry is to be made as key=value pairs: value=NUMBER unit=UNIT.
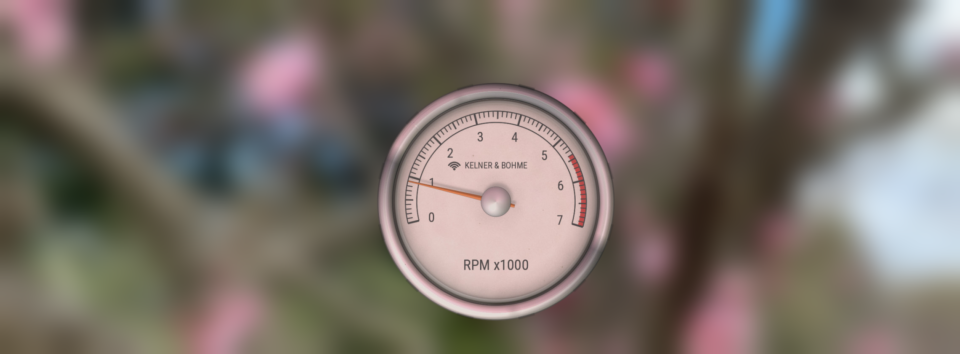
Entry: value=900 unit=rpm
